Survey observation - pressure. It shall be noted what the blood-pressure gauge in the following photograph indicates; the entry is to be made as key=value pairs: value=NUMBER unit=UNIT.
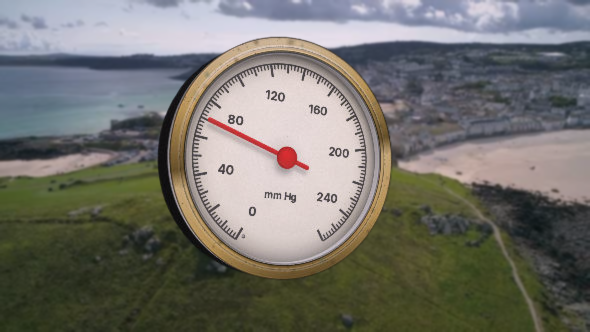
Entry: value=70 unit=mmHg
